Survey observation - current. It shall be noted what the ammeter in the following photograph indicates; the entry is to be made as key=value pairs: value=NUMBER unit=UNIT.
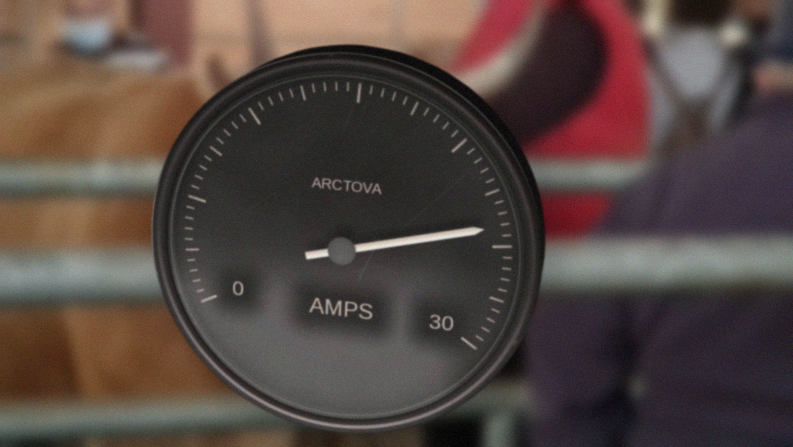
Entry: value=24 unit=A
